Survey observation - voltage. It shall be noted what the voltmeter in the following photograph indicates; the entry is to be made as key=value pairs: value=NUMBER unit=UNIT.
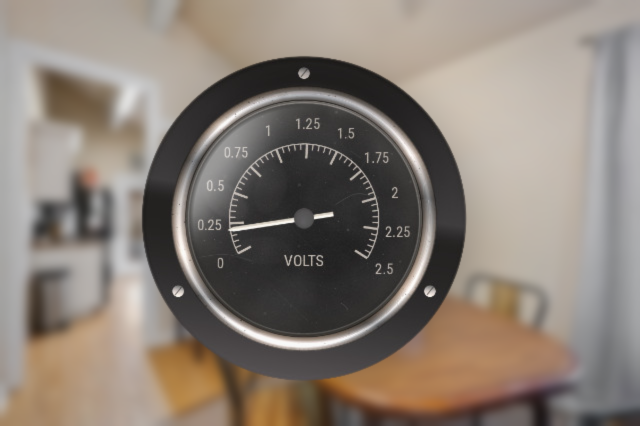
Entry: value=0.2 unit=V
